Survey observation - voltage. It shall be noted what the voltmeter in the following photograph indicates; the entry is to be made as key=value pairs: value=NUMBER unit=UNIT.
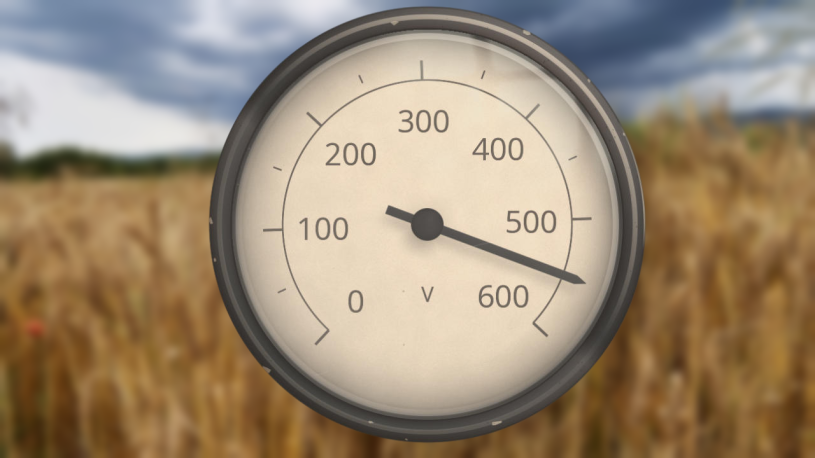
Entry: value=550 unit=V
